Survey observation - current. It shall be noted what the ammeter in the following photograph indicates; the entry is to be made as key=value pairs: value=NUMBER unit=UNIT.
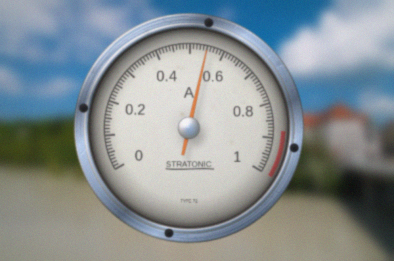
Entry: value=0.55 unit=A
